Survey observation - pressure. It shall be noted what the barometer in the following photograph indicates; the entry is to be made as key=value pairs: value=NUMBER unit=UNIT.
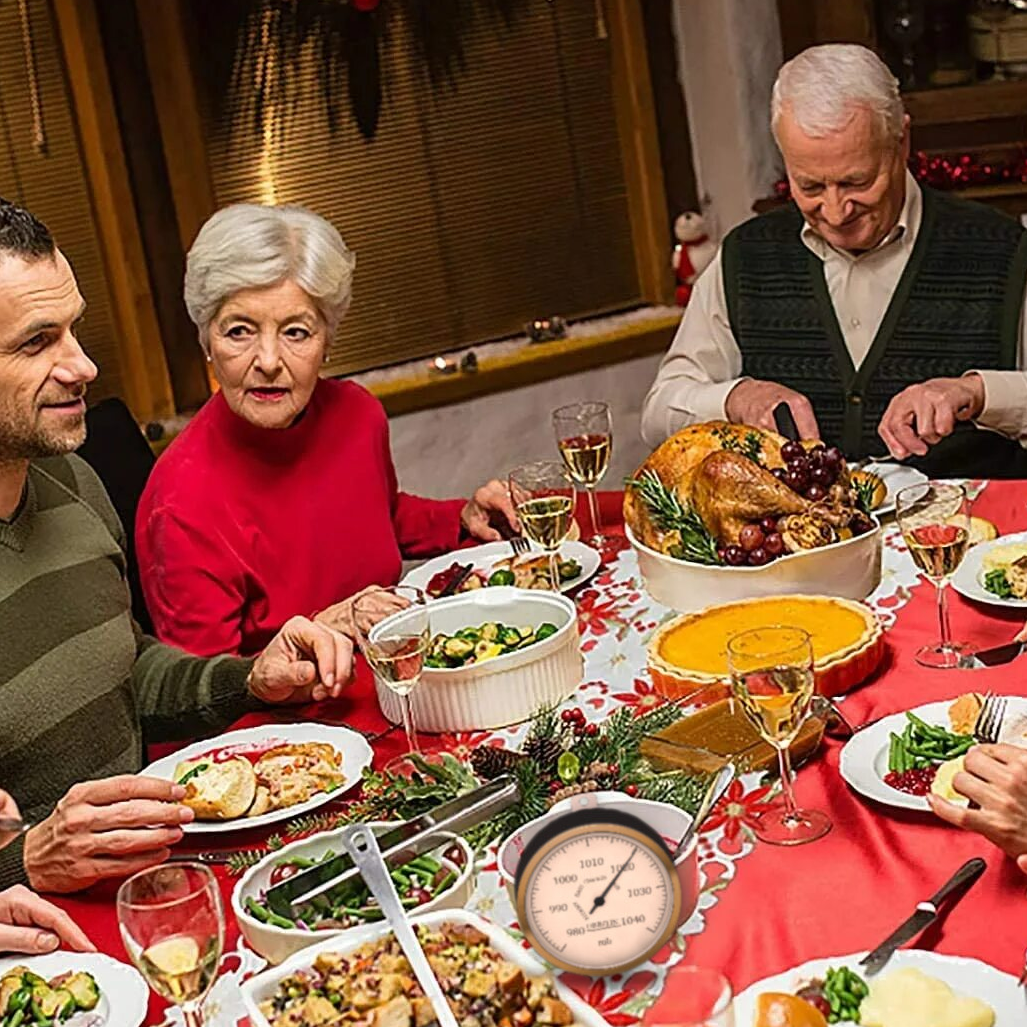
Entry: value=1020 unit=mbar
